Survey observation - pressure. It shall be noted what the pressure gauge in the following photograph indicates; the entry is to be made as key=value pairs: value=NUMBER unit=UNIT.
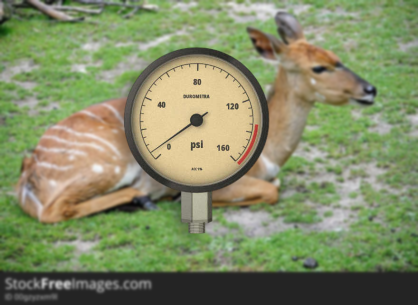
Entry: value=5 unit=psi
